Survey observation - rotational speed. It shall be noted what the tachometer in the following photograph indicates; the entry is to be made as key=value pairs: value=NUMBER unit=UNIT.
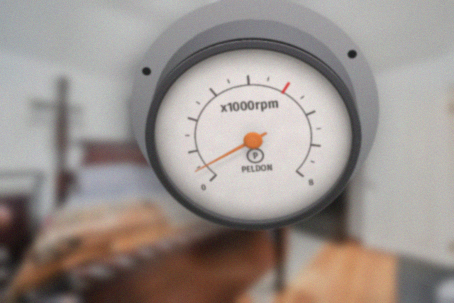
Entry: value=500 unit=rpm
